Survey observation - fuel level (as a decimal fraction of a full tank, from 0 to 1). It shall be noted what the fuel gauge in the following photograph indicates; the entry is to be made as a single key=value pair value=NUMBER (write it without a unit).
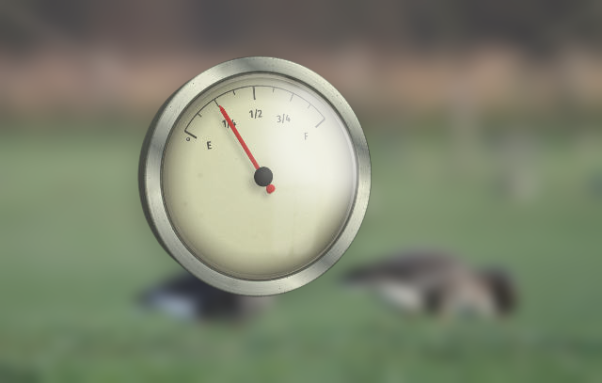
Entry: value=0.25
